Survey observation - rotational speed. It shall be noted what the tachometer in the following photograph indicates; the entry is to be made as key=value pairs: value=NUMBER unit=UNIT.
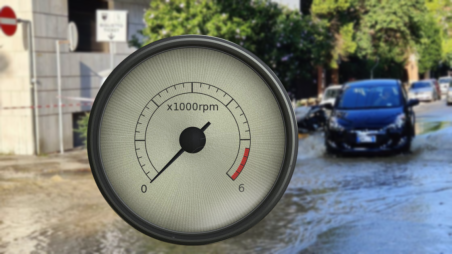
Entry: value=0 unit=rpm
